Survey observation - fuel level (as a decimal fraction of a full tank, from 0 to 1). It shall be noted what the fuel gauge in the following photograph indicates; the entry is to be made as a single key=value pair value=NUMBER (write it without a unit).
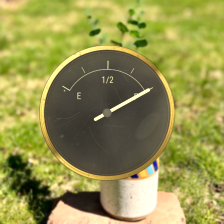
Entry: value=1
